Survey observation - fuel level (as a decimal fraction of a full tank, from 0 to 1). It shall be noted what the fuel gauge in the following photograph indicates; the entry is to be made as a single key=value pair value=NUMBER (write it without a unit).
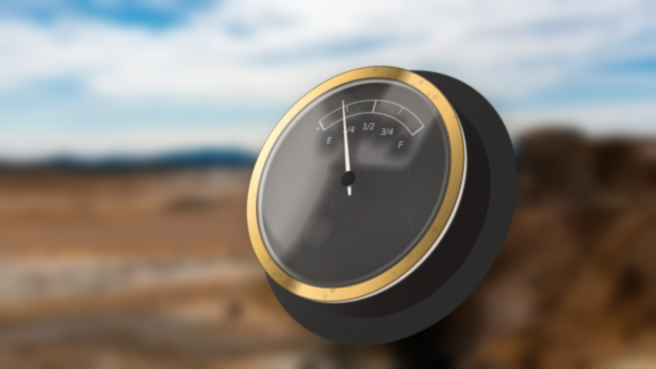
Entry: value=0.25
